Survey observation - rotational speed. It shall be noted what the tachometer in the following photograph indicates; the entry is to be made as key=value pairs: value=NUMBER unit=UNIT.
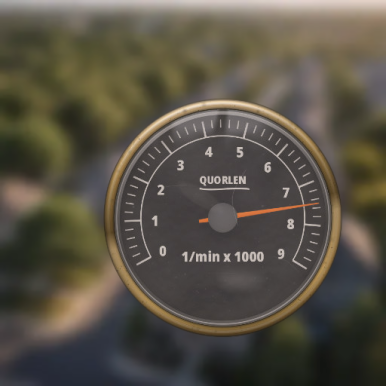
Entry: value=7500 unit=rpm
